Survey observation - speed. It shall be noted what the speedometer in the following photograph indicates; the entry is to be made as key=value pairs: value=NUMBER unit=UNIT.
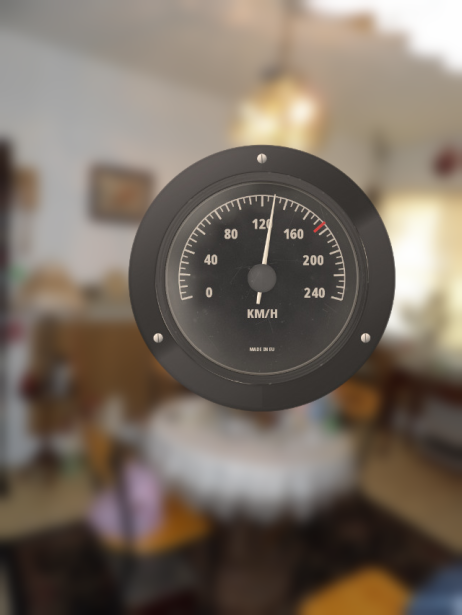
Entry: value=130 unit=km/h
